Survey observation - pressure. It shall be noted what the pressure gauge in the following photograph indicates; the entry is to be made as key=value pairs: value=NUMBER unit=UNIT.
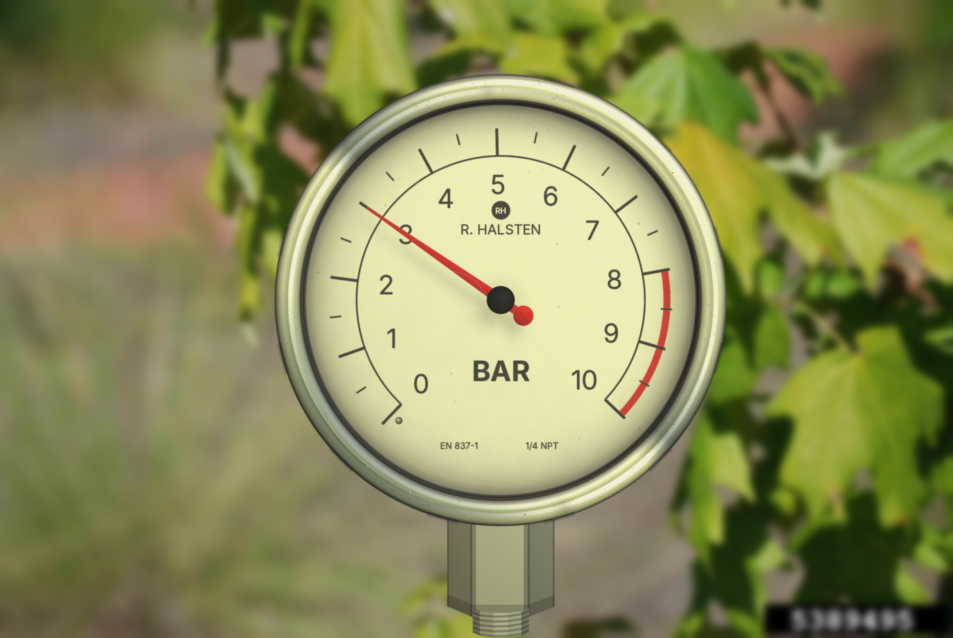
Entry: value=3 unit=bar
